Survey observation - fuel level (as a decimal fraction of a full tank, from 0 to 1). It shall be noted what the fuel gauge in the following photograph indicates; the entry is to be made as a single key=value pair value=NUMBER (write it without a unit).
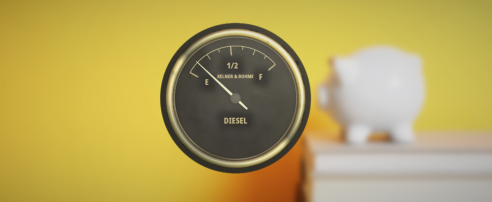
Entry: value=0.125
